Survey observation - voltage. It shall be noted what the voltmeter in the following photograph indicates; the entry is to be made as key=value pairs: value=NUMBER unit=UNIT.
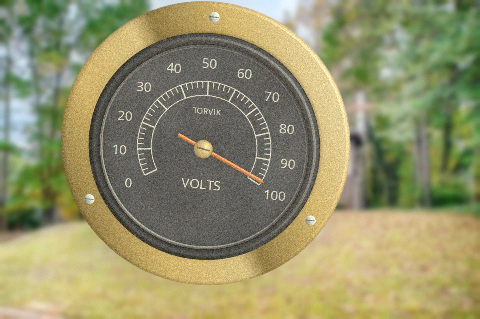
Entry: value=98 unit=V
